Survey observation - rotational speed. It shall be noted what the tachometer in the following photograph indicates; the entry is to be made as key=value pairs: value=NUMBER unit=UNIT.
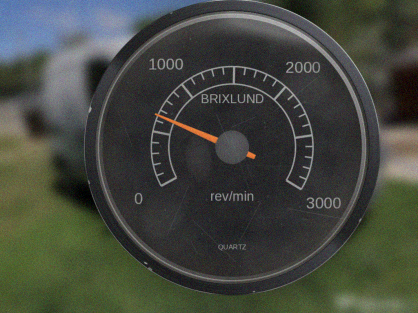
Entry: value=650 unit=rpm
